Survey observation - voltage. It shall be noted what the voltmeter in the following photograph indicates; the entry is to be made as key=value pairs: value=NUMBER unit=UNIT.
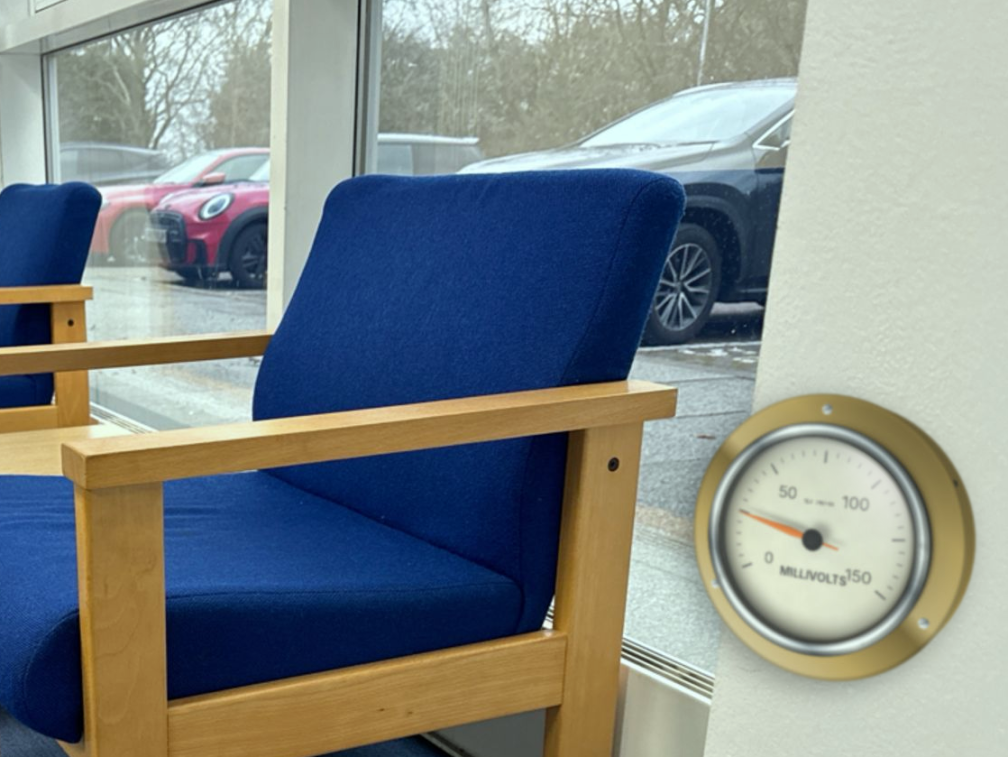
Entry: value=25 unit=mV
